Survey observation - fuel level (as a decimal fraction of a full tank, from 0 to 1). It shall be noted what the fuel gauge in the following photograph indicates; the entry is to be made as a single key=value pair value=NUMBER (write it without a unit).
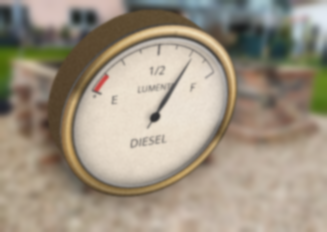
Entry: value=0.75
